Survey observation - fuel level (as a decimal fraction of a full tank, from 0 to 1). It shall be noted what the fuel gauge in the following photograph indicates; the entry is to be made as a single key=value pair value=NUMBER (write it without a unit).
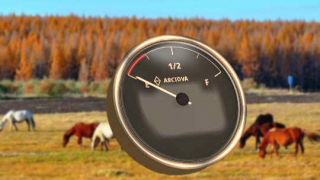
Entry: value=0
